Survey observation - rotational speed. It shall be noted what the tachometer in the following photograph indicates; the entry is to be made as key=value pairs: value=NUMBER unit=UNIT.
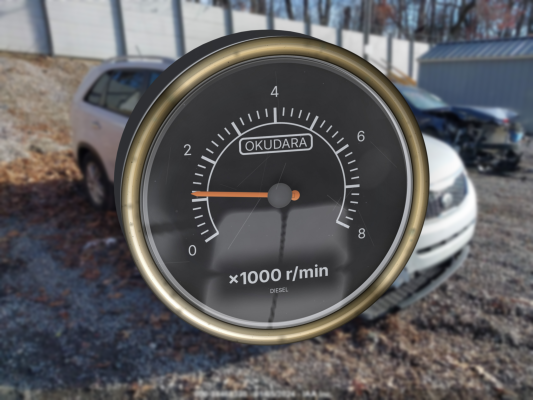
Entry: value=1200 unit=rpm
